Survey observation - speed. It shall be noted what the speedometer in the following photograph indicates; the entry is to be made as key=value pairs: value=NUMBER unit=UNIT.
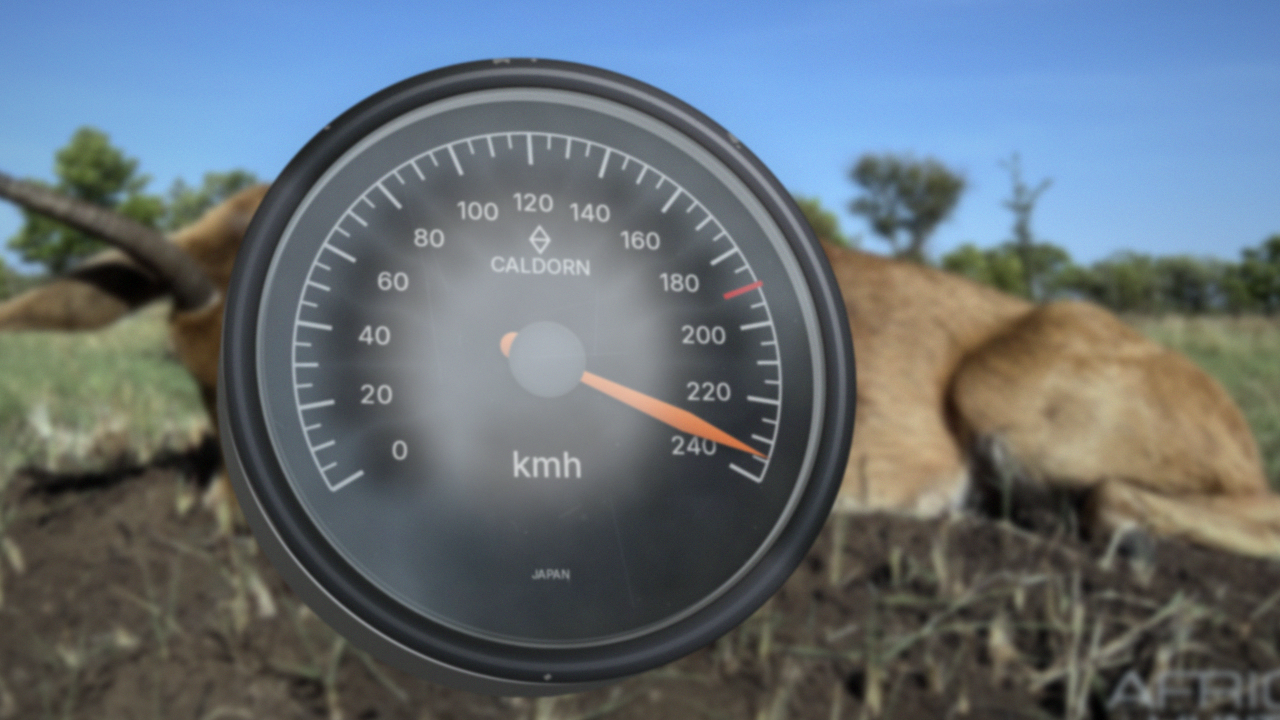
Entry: value=235 unit=km/h
